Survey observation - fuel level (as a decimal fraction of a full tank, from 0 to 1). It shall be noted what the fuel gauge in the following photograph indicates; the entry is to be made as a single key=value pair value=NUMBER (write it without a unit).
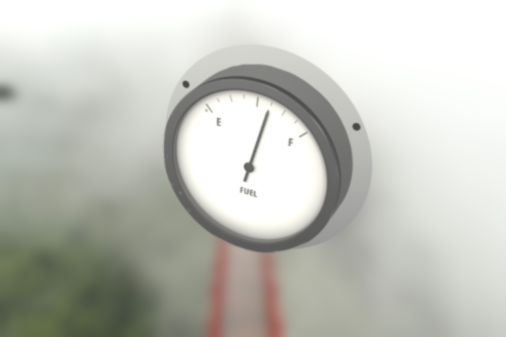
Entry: value=0.625
